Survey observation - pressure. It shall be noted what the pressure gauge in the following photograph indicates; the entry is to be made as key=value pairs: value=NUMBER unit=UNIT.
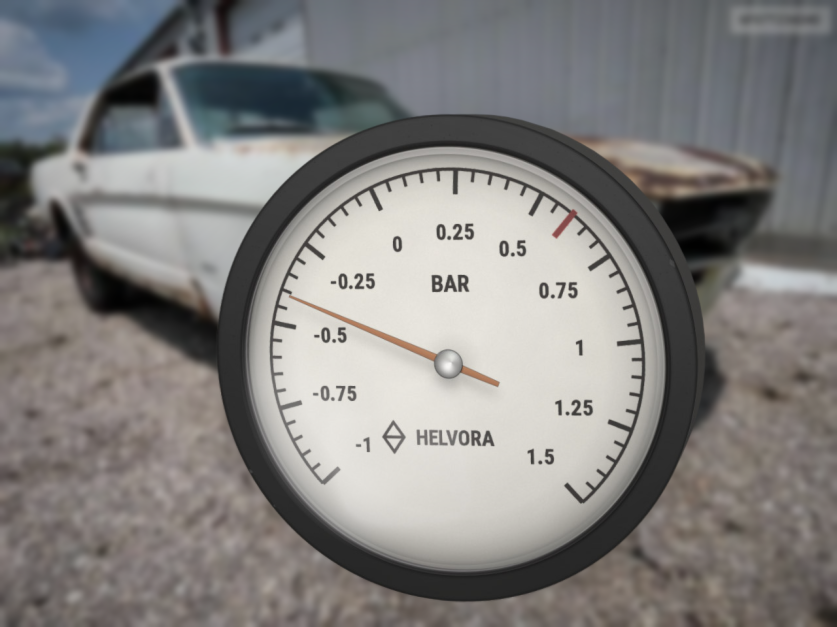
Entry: value=-0.4 unit=bar
